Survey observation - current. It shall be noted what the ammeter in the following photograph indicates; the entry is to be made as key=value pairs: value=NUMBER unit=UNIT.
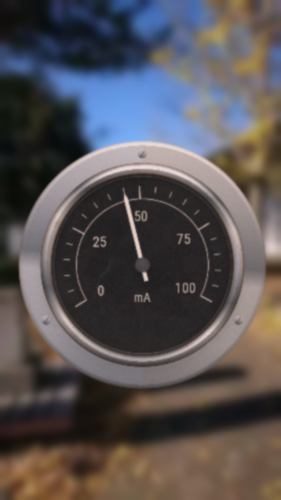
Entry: value=45 unit=mA
